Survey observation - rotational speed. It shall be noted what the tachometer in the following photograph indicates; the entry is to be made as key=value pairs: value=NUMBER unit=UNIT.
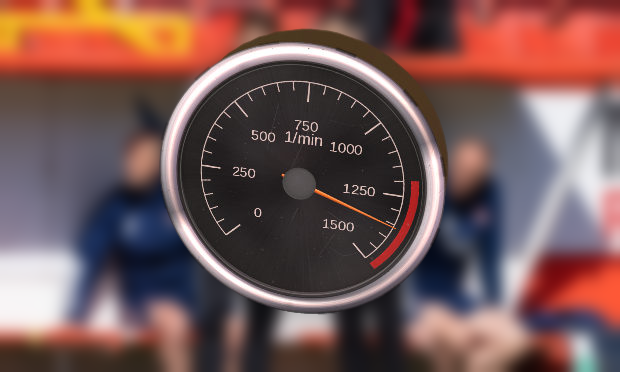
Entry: value=1350 unit=rpm
